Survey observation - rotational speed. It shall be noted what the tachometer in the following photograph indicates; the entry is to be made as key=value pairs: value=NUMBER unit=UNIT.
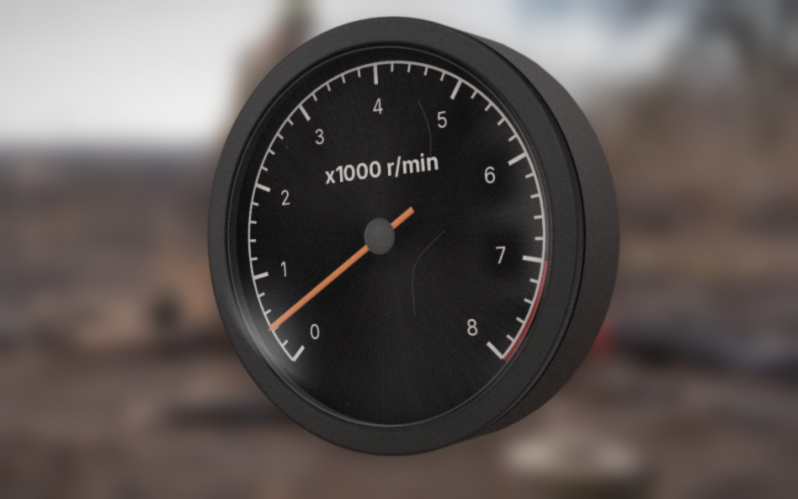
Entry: value=400 unit=rpm
